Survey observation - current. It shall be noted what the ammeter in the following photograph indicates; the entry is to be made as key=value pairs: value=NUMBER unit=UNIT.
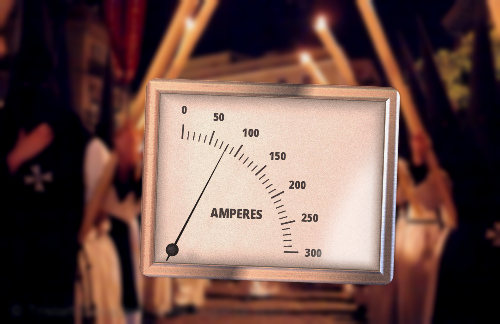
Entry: value=80 unit=A
